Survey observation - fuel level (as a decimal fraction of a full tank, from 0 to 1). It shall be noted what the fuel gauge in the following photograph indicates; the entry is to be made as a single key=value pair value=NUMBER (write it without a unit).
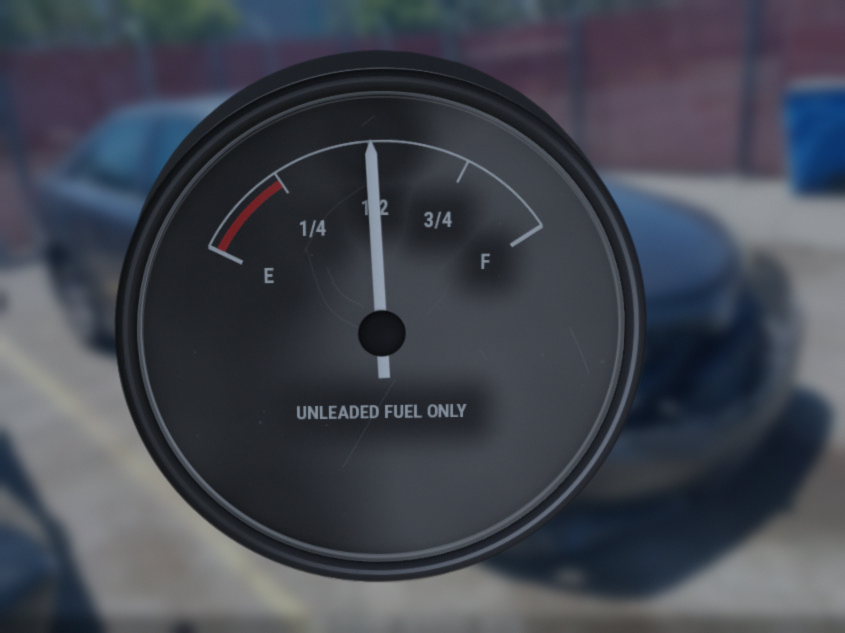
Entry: value=0.5
